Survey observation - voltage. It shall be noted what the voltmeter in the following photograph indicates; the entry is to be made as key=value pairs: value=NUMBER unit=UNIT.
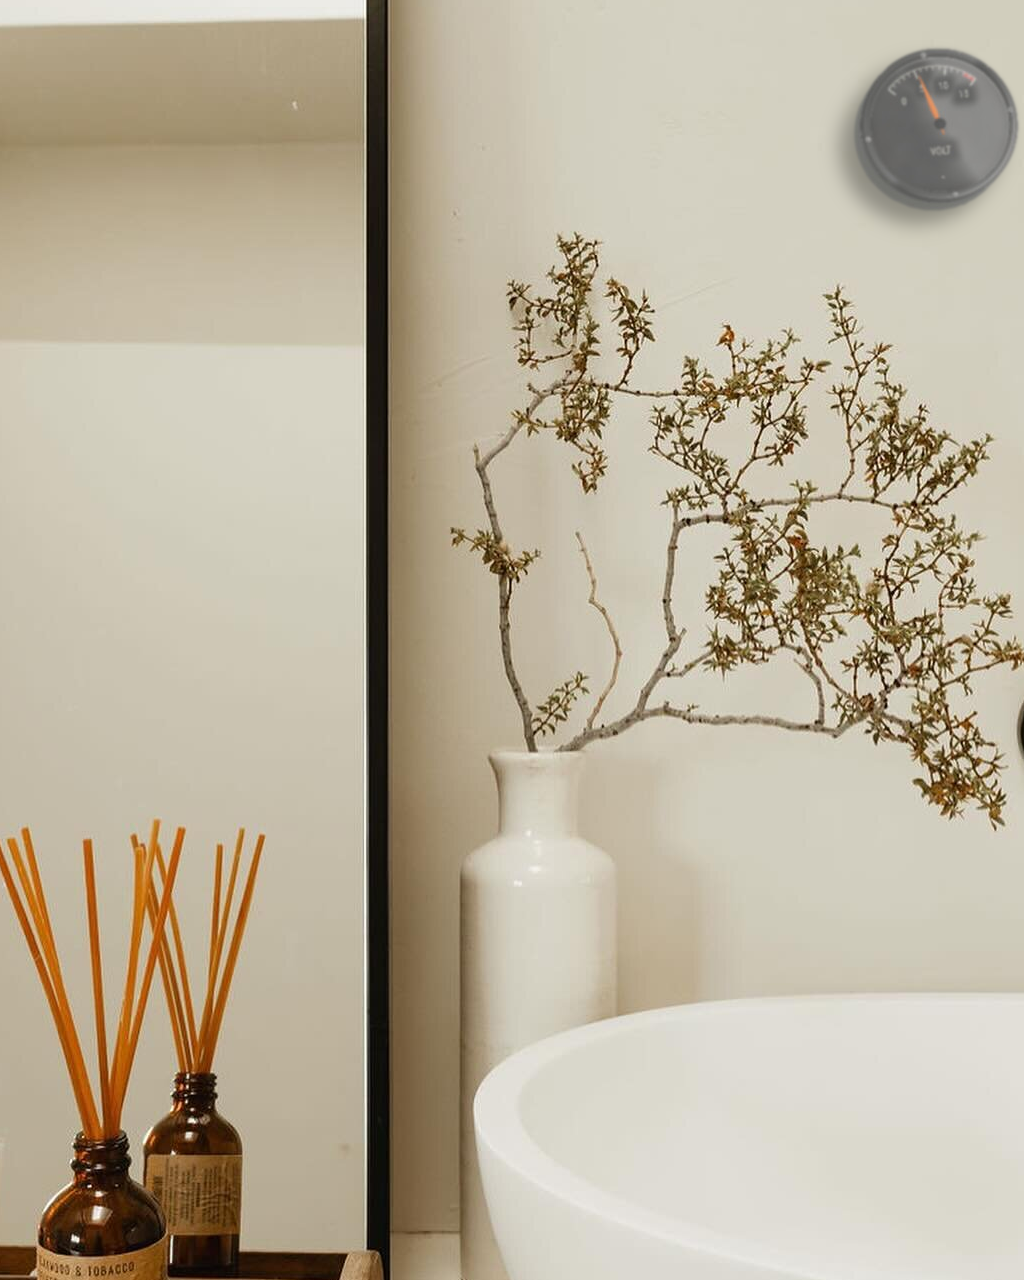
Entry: value=5 unit=V
